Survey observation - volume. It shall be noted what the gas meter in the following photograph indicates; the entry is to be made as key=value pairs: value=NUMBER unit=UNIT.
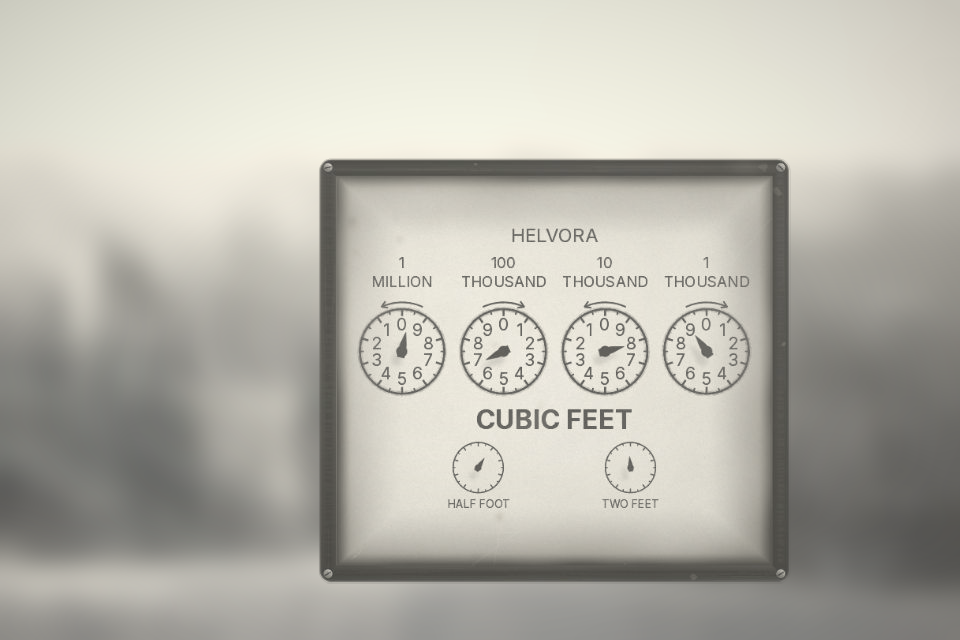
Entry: value=967900 unit=ft³
